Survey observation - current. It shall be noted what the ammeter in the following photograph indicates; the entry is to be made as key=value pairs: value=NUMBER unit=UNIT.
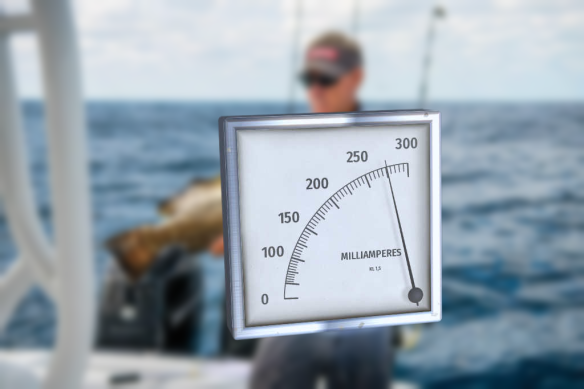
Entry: value=275 unit=mA
